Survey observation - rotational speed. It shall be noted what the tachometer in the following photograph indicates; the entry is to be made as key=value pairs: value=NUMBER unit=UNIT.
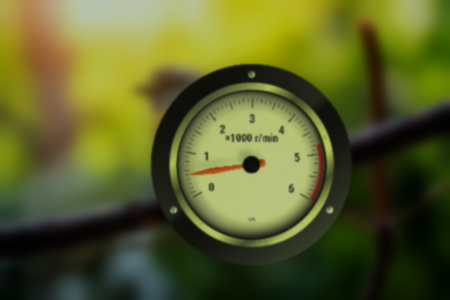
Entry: value=500 unit=rpm
